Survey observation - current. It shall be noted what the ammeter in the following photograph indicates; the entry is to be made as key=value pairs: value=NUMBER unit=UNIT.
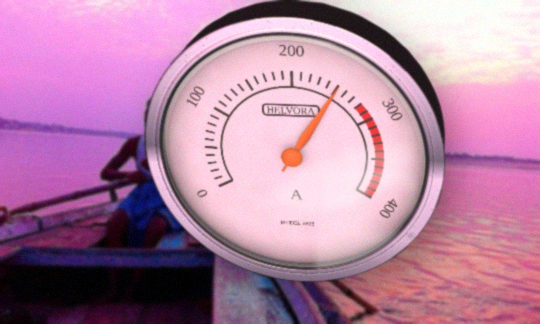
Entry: value=250 unit=A
